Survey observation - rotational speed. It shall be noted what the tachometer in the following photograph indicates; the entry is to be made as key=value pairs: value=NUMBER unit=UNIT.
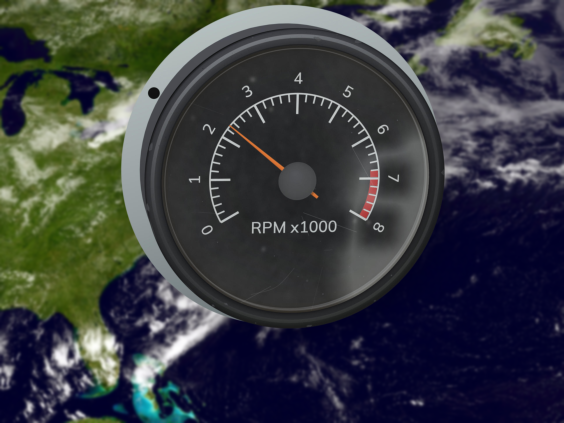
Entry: value=2300 unit=rpm
